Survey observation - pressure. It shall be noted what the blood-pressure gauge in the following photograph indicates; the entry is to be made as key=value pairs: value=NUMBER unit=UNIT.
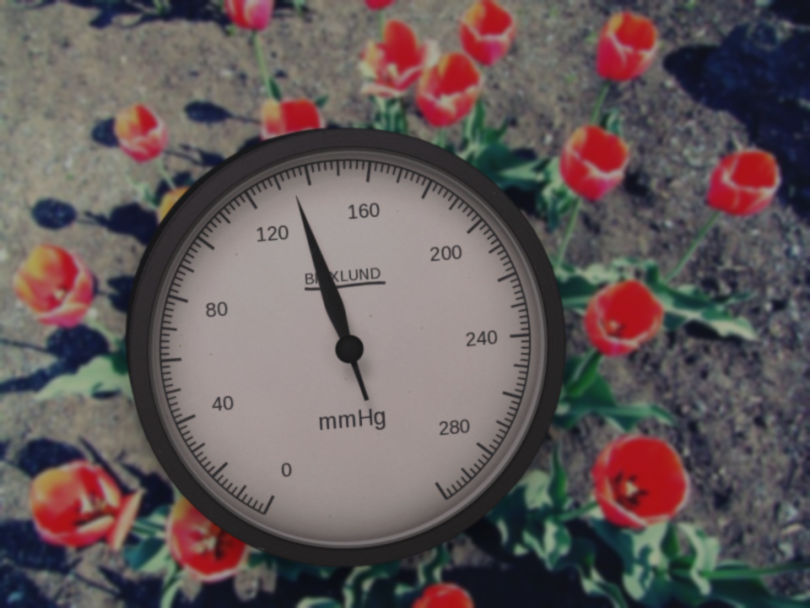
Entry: value=134 unit=mmHg
